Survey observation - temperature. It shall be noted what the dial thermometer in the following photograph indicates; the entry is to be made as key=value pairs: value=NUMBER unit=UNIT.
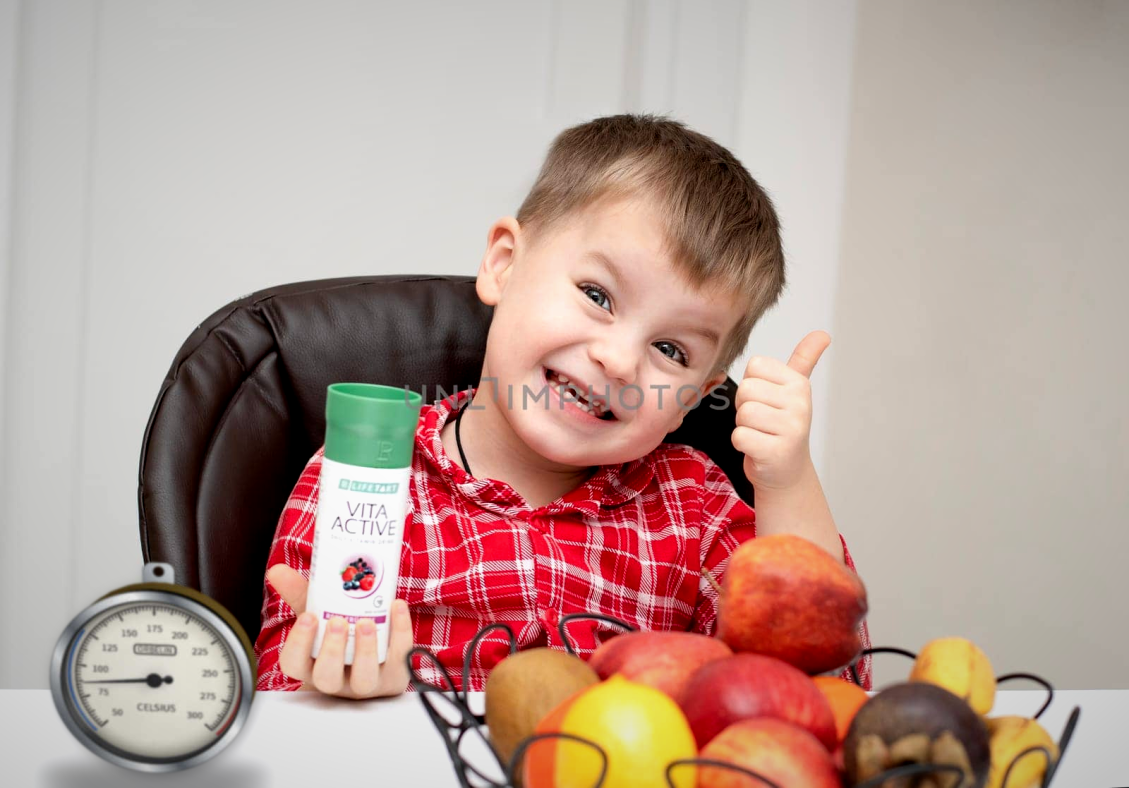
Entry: value=87.5 unit=°C
